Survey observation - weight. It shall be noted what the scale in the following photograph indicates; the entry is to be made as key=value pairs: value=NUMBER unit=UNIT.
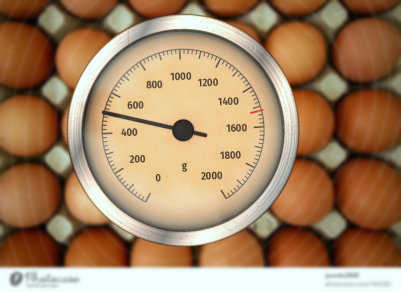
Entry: value=500 unit=g
